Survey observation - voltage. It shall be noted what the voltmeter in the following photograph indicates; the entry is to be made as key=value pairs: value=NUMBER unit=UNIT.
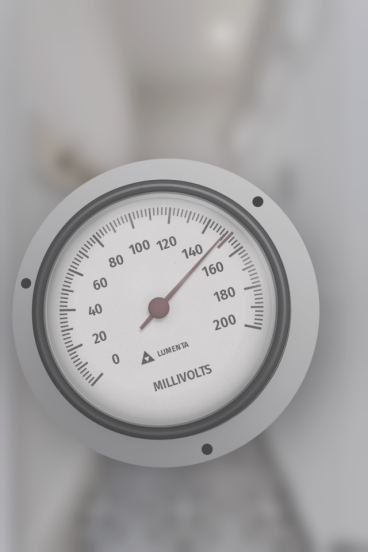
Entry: value=150 unit=mV
